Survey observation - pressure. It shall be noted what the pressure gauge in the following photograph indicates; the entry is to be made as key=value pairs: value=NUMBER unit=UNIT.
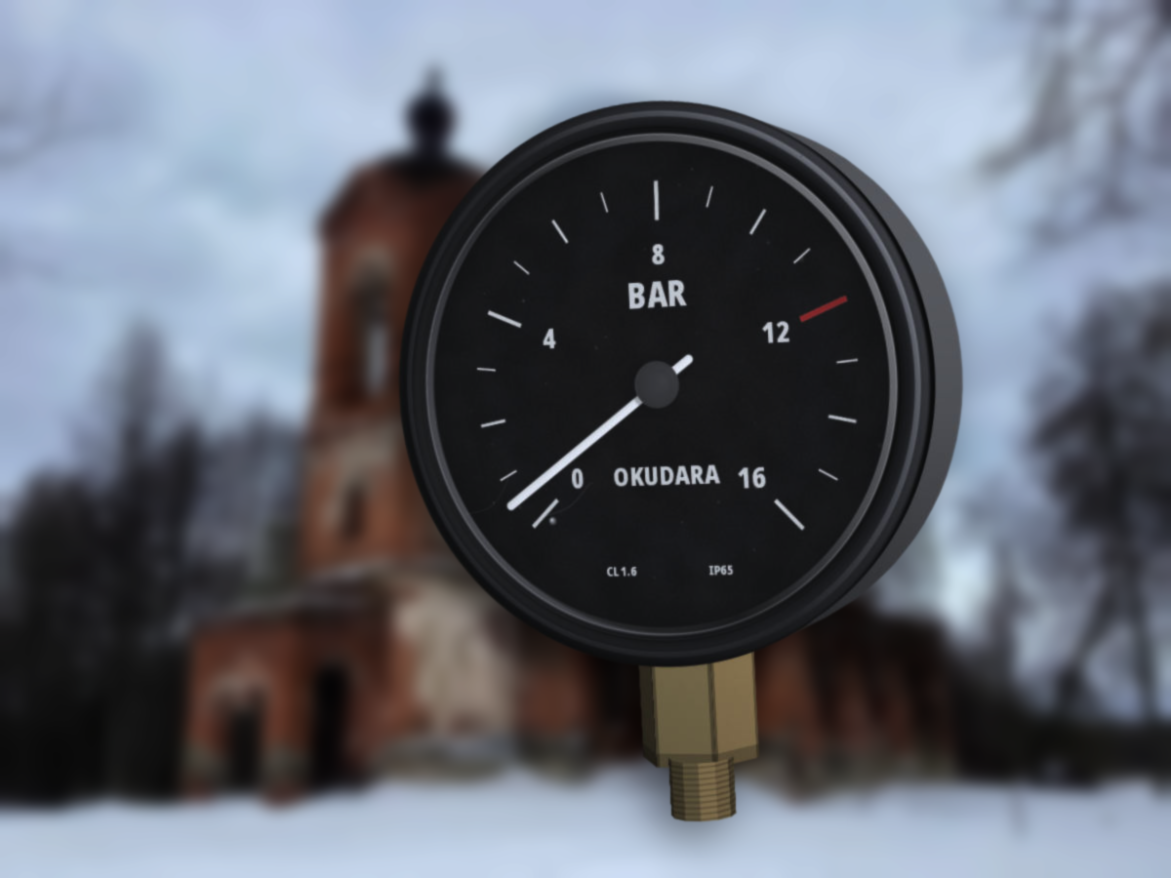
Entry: value=0.5 unit=bar
